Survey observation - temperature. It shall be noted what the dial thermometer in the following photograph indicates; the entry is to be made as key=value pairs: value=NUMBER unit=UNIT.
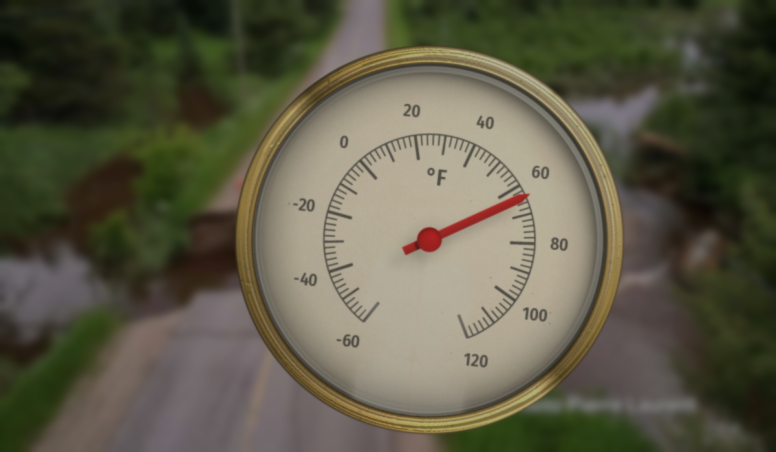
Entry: value=64 unit=°F
